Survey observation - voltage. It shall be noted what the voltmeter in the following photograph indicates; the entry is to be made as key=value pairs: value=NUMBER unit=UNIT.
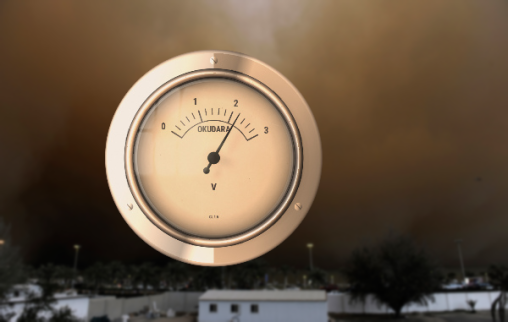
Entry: value=2.2 unit=V
